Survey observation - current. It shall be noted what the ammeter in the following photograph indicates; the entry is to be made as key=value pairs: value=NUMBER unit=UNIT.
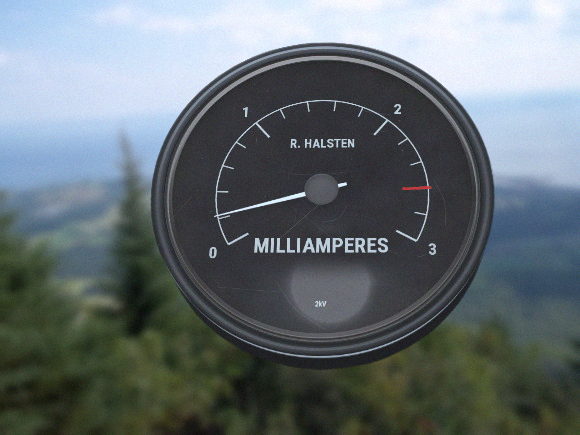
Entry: value=0.2 unit=mA
